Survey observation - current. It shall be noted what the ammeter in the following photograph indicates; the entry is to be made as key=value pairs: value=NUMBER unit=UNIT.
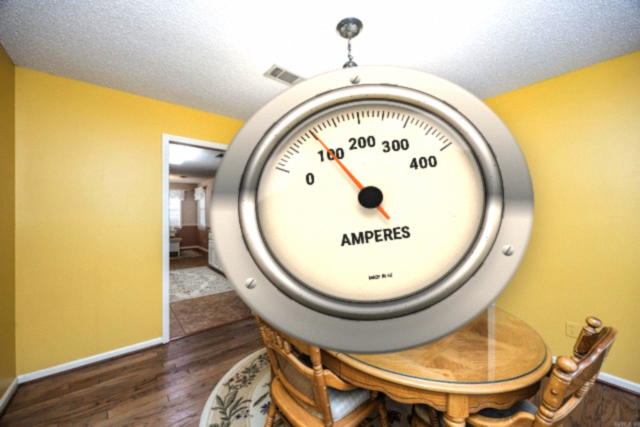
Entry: value=100 unit=A
